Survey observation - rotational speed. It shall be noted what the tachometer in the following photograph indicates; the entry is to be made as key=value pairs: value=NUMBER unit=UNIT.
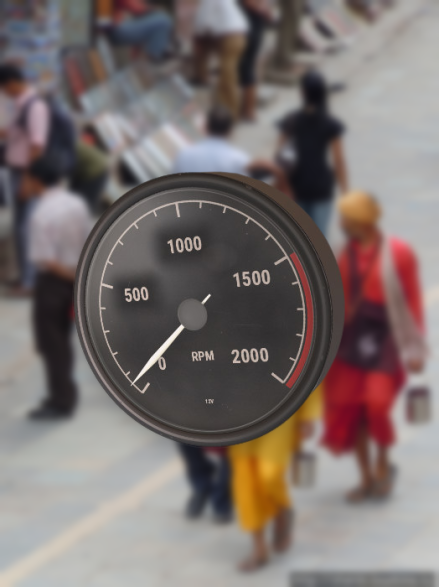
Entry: value=50 unit=rpm
